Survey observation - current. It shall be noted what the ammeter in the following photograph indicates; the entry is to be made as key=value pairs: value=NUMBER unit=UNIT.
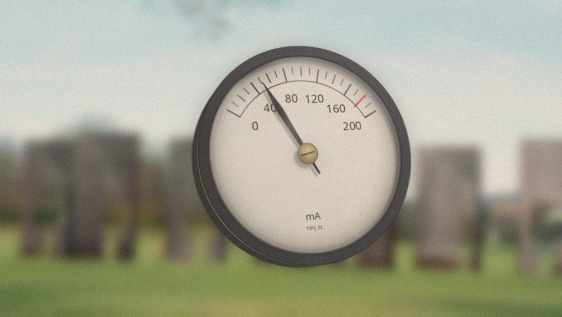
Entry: value=50 unit=mA
